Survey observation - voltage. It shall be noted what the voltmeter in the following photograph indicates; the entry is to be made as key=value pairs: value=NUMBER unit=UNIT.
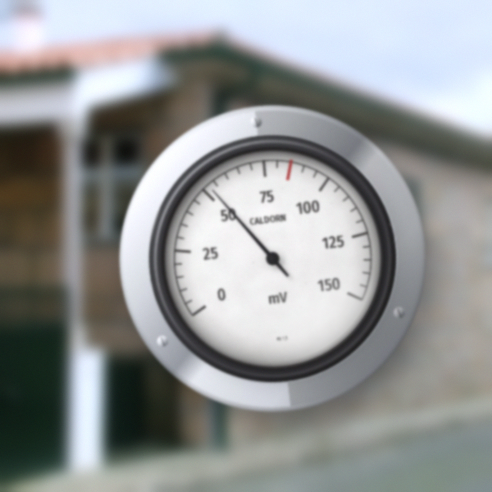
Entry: value=52.5 unit=mV
